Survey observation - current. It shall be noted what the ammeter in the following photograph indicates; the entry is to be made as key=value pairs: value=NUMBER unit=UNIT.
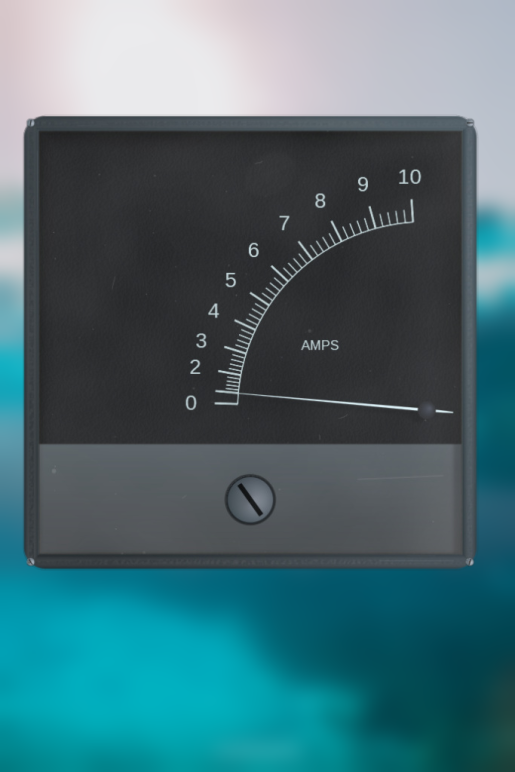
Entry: value=1 unit=A
